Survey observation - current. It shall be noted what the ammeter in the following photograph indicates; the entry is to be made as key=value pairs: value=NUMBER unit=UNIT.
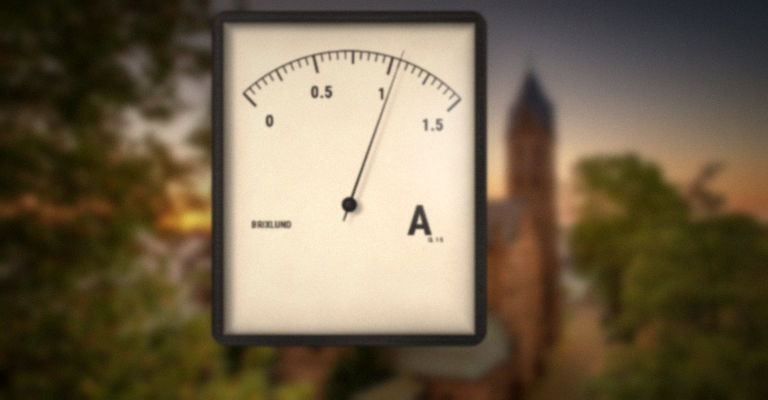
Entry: value=1.05 unit=A
